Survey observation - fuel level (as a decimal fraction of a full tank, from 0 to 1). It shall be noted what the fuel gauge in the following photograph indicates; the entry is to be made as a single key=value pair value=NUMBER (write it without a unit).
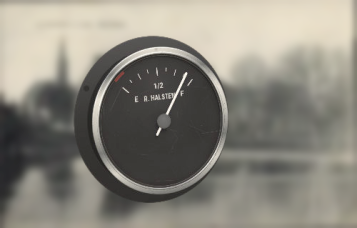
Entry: value=0.875
